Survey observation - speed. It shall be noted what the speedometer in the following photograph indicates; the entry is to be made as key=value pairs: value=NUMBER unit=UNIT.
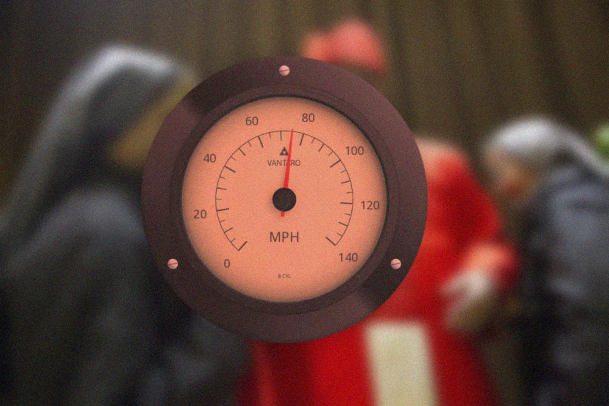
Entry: value=75 unit=mph
